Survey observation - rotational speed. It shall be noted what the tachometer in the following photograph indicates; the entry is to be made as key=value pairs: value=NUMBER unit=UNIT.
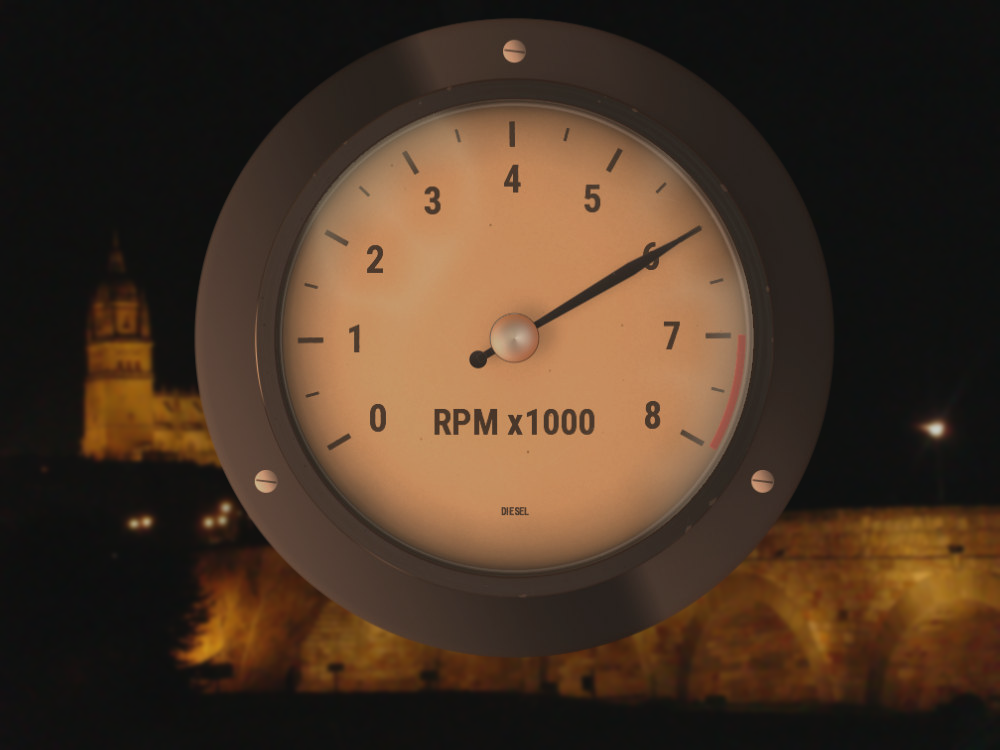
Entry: value=6000 unit=rpm
